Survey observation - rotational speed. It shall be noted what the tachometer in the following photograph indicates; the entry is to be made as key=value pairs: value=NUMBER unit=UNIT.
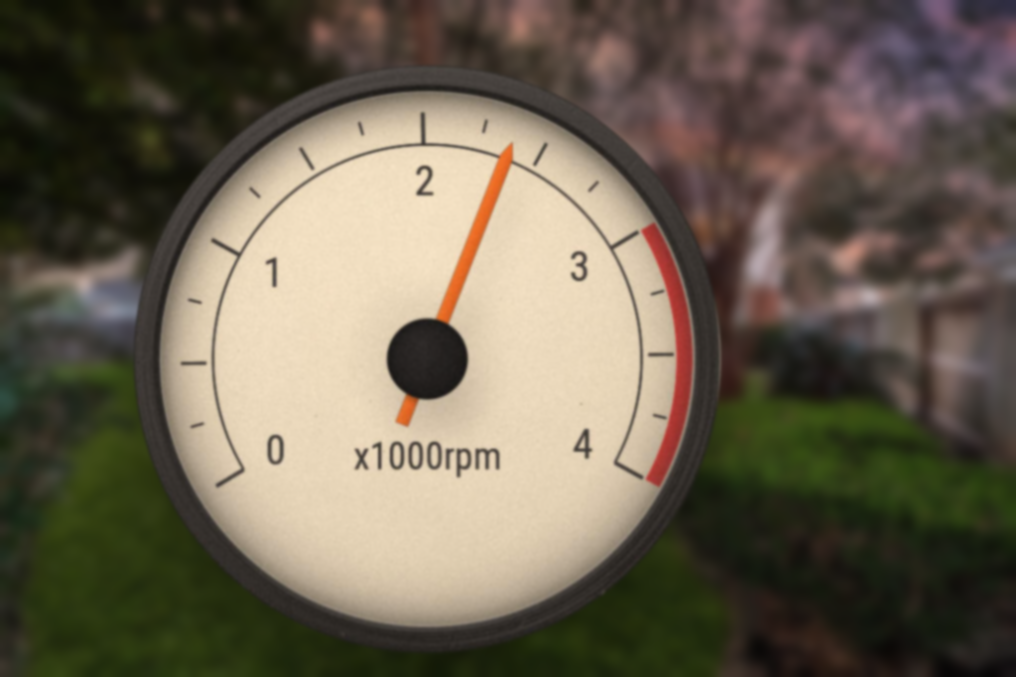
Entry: value=2375 unit=rpm
